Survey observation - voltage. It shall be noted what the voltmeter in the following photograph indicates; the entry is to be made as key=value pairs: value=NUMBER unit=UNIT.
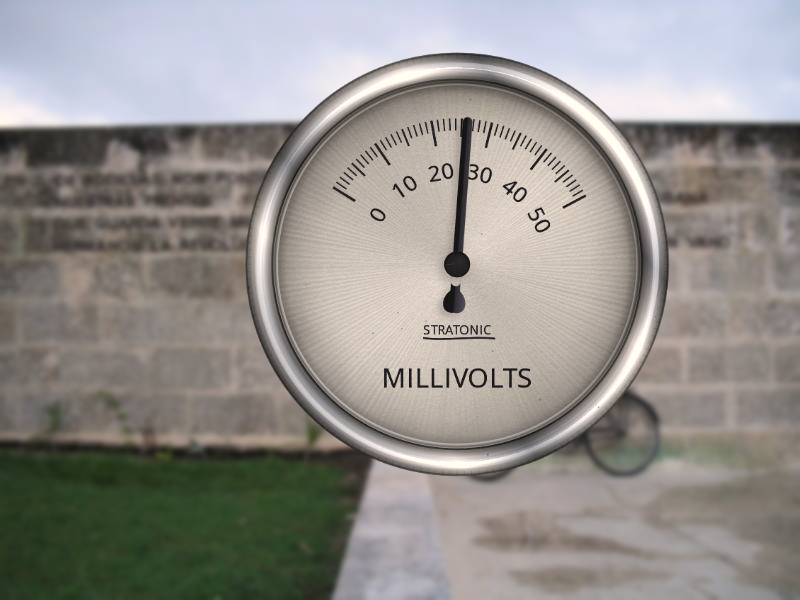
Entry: value=26 unit=mV
